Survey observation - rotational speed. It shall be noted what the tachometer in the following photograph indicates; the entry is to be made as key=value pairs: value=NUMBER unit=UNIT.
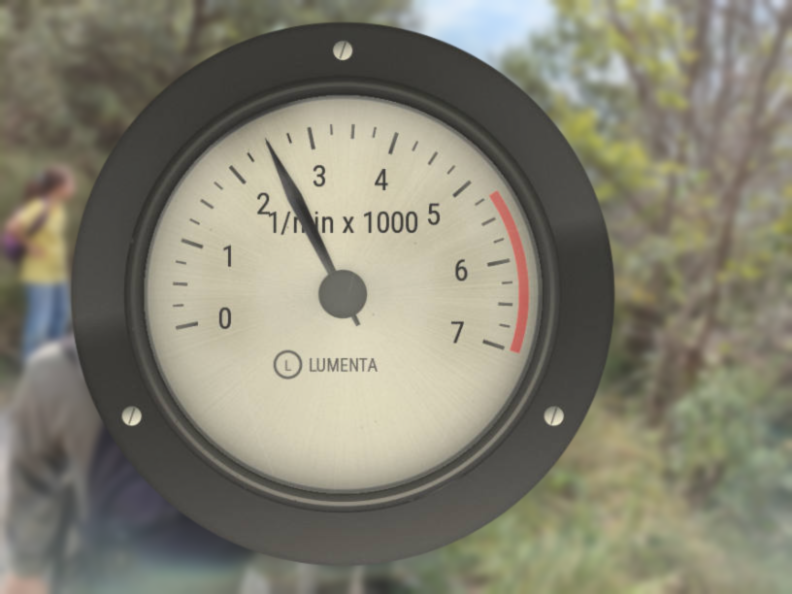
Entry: value=2500 unit=rpm
